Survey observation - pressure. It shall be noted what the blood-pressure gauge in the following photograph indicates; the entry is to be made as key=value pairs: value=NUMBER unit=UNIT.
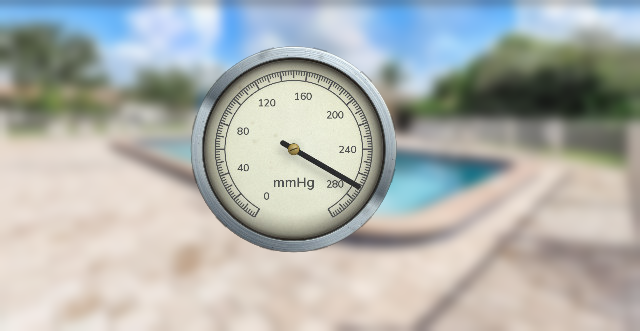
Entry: value=270 unit=mmHg
